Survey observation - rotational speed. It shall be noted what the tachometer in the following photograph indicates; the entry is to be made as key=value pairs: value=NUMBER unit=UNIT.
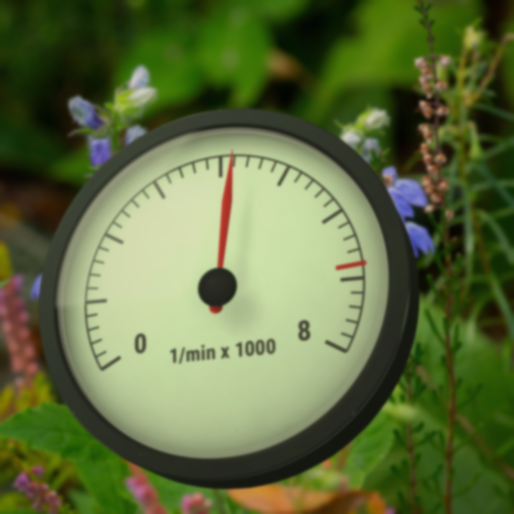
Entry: value=4200 unit=rpm
